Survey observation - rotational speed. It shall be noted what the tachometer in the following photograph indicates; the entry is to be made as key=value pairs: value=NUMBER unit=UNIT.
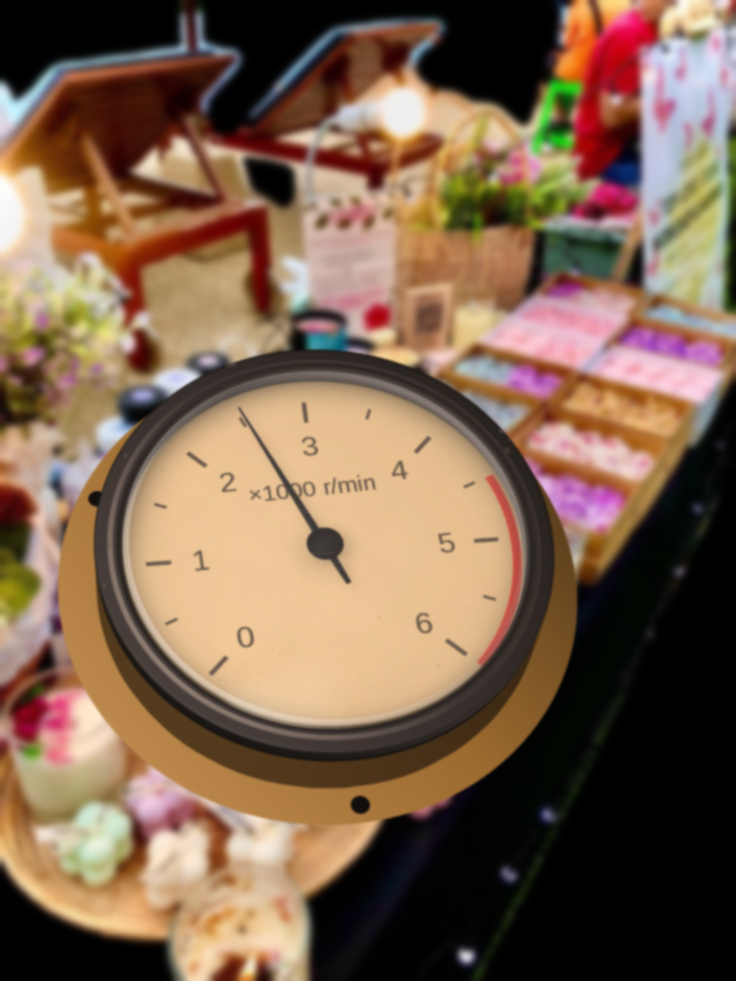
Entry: value=2500 unit=rpm
